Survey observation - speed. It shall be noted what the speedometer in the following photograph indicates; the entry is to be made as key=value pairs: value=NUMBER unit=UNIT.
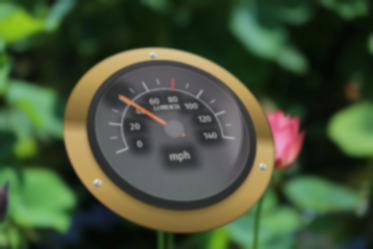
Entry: value=40 unit=mph
